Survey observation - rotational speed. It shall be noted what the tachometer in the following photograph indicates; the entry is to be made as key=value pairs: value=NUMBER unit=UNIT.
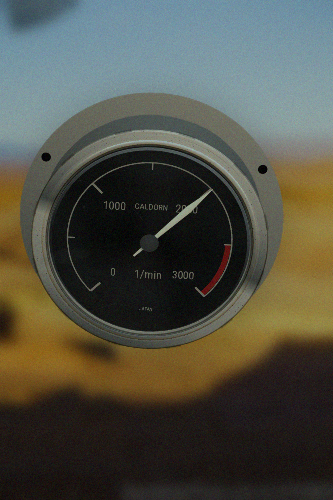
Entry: value=2000 unit=rpm
